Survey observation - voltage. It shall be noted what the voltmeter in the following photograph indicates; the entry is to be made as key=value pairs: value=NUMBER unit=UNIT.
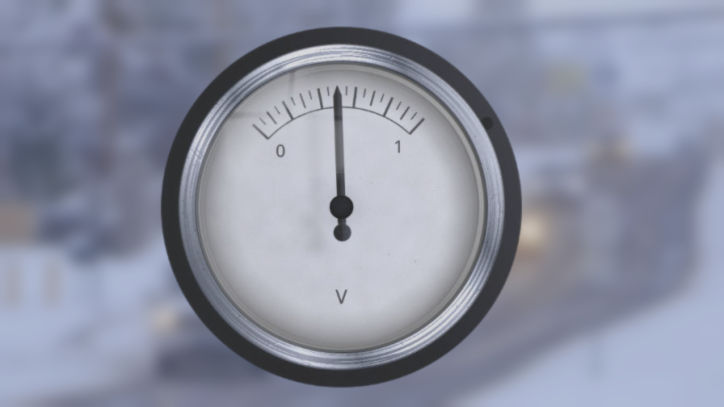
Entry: value=0.5 unit=V
